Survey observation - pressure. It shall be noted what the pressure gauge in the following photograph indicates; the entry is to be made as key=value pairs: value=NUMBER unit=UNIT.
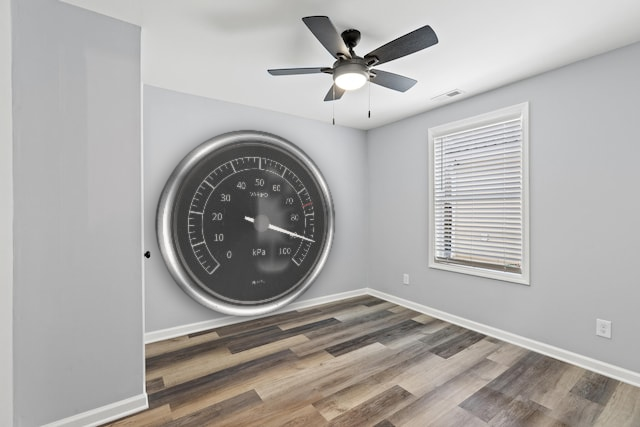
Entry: value=90 unit=kPa
